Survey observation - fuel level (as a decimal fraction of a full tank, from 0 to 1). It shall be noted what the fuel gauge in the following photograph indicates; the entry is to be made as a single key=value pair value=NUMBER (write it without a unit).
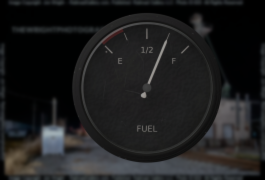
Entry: value=0.75
